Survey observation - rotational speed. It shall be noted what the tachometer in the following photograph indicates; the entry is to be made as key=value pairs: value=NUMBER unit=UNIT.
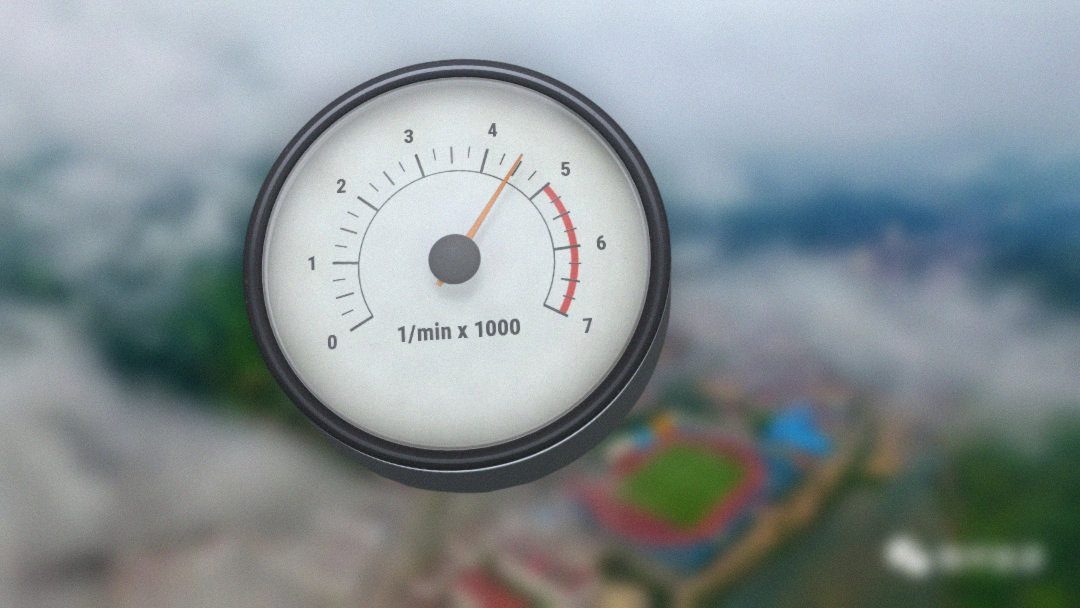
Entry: value=4500 unit=rpm
